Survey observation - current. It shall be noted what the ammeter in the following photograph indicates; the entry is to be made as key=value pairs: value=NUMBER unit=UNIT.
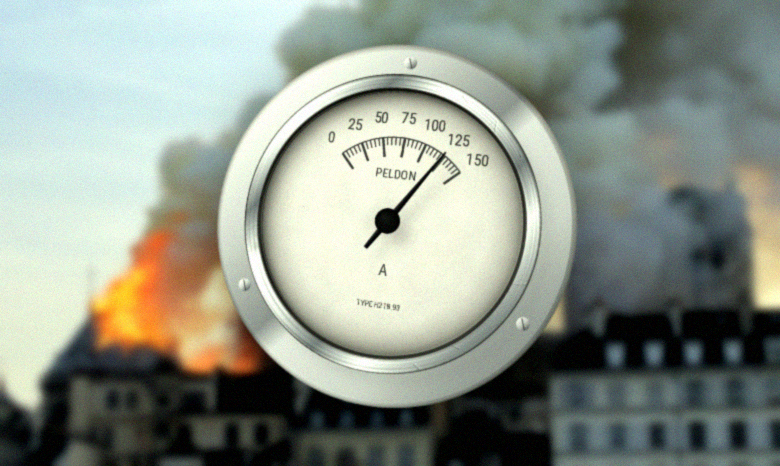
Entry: value=125 unit=A
